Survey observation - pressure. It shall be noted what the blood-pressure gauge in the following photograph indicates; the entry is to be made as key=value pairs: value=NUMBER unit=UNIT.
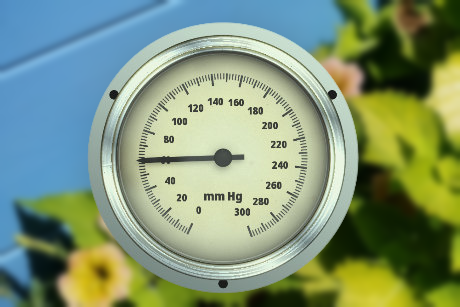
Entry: value=60 unit=mmHg
